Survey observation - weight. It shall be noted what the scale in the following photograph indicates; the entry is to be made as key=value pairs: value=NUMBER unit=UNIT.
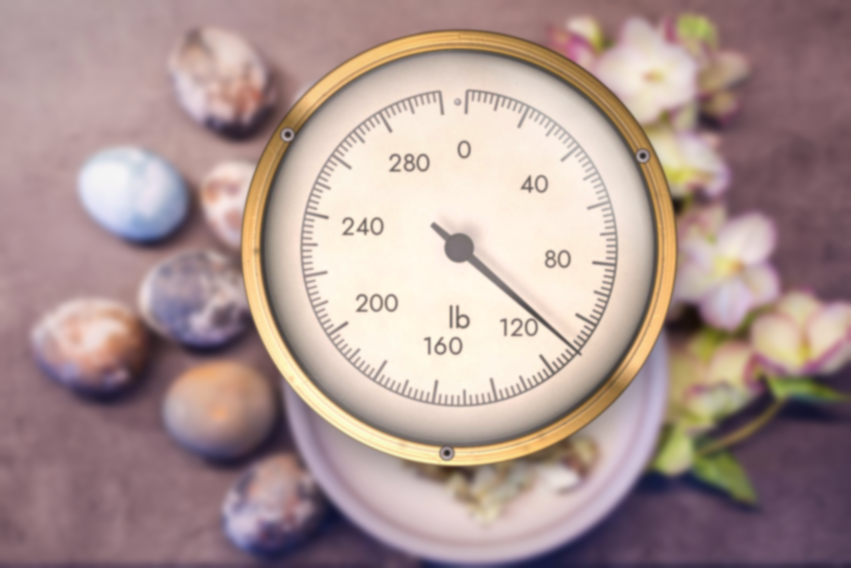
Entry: value=110 unit=lb
